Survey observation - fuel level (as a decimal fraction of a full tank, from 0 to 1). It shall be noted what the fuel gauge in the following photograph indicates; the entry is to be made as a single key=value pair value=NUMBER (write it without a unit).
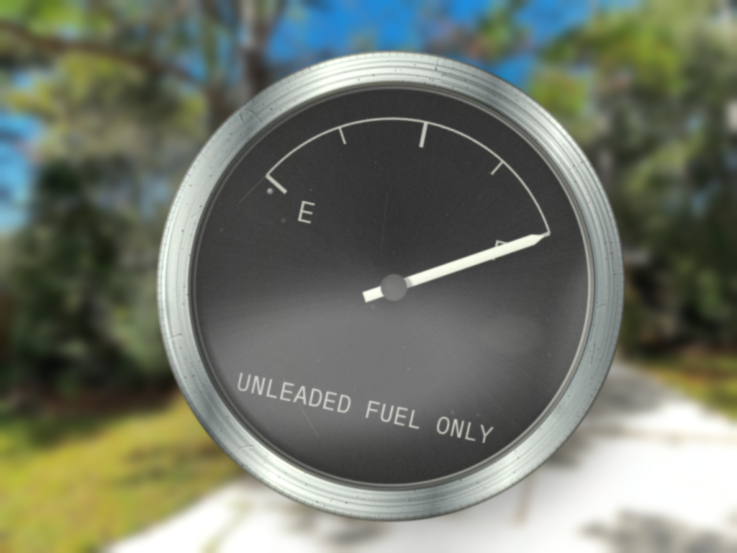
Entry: value=1
